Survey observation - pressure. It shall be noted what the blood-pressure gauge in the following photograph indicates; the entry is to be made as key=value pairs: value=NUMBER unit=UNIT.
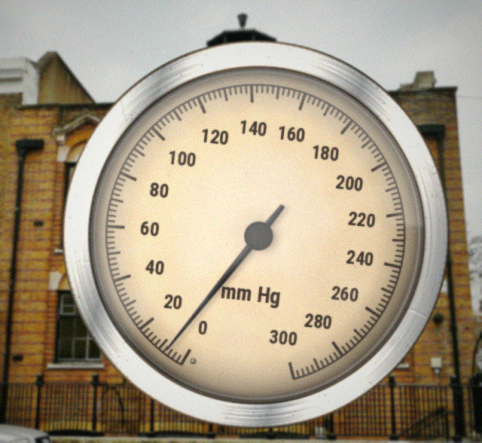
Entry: value=8 unit=mmHg
